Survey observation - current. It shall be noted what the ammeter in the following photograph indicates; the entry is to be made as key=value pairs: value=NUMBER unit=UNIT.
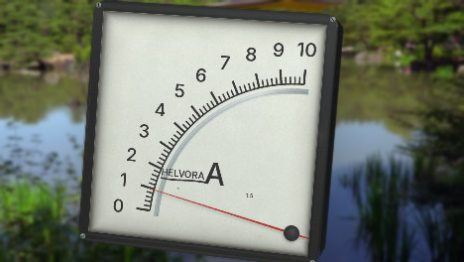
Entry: value=1 unit=A
